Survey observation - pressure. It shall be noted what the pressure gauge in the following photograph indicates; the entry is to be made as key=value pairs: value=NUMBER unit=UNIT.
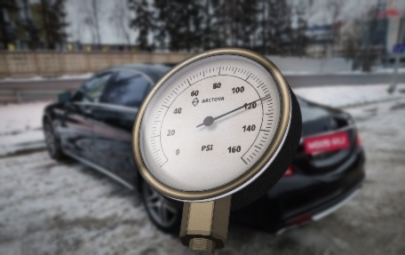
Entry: value=120 unit=psi
